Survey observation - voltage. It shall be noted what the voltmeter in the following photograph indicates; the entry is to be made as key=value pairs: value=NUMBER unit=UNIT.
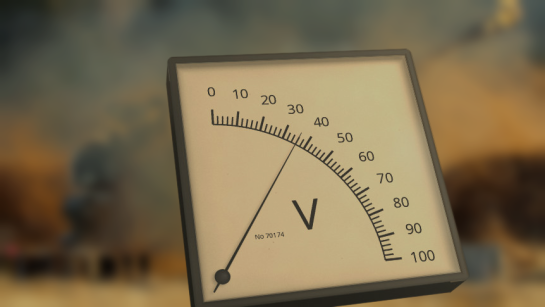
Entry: value=36 unit=V
